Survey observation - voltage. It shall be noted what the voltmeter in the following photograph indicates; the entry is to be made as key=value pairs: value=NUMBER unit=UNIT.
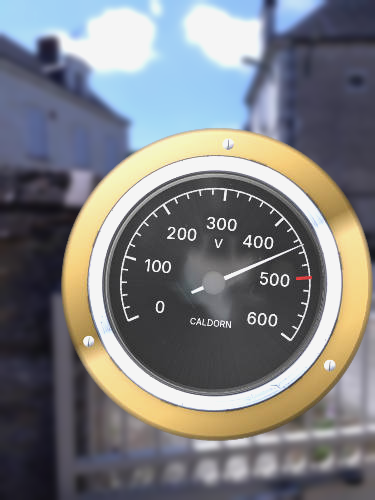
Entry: value=450 unit=V
